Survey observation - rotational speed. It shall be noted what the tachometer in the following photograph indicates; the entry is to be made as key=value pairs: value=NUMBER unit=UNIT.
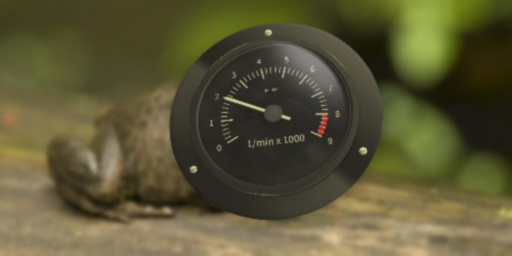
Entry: value=2000 unit=rpm
